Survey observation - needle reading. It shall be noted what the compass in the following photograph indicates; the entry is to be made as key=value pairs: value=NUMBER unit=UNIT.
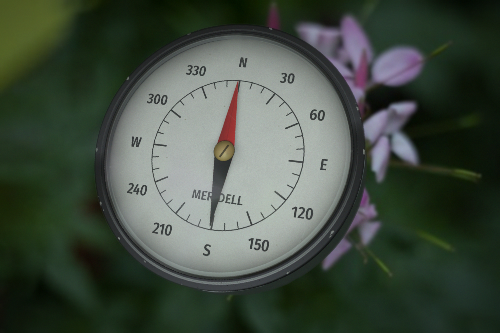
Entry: value=0 unit=°
